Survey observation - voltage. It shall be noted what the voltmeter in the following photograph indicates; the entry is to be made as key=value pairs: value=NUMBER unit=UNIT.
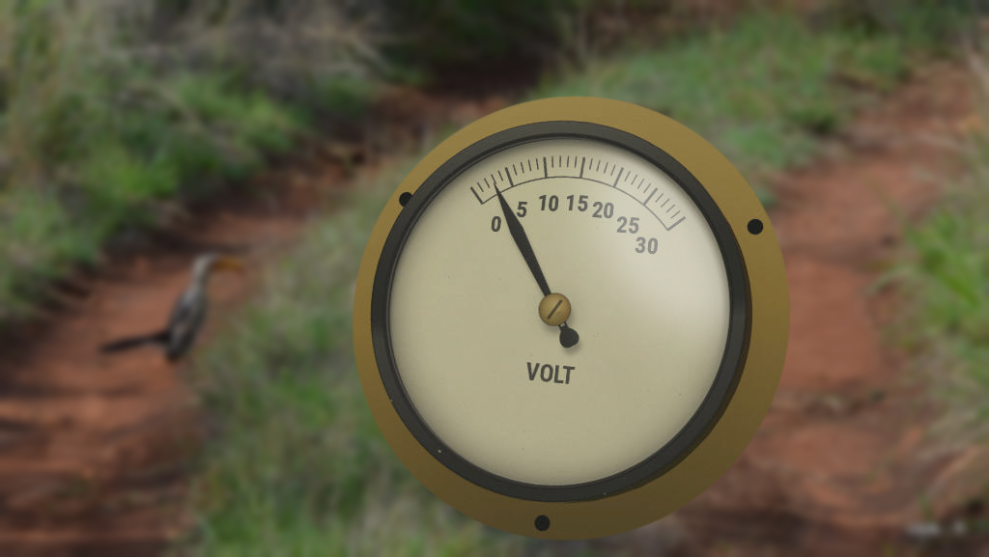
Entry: value=3 unit=V
